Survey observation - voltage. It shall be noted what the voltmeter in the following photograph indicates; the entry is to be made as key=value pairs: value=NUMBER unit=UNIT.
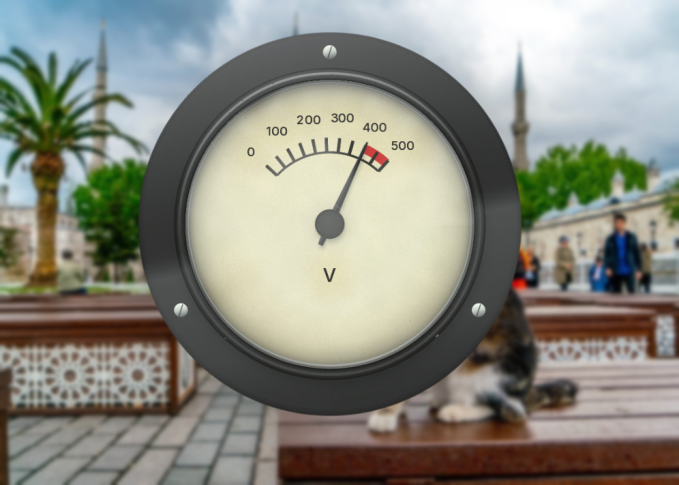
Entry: value=400 unit=V
